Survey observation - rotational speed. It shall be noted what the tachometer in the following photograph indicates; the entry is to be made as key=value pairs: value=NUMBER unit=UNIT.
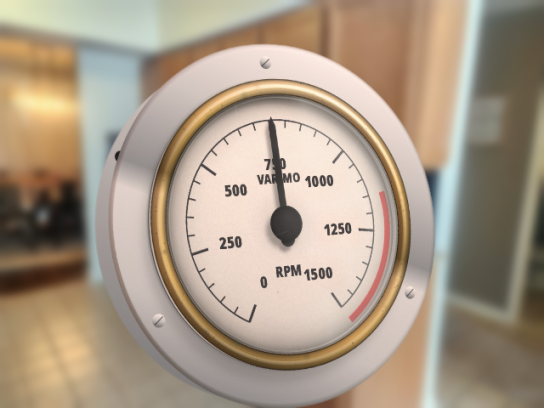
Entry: value=750 unit=rpm
